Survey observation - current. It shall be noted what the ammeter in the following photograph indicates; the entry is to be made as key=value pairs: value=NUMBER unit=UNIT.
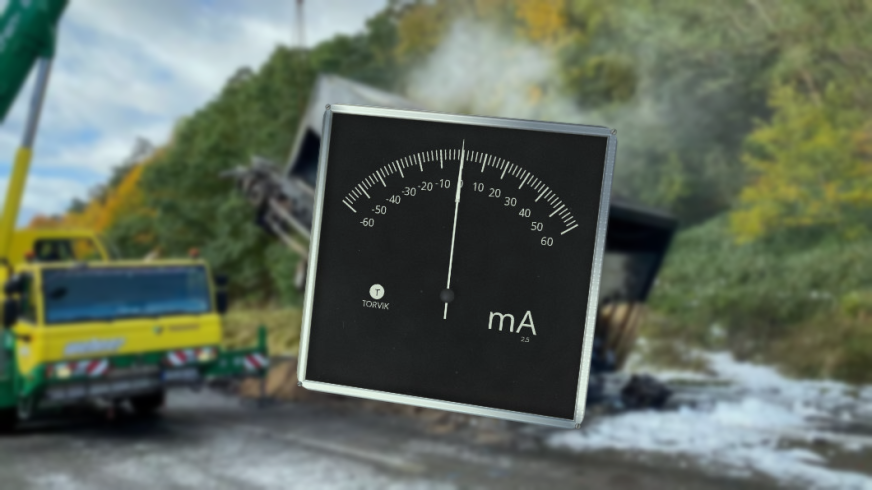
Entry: value=0 unit=mA
